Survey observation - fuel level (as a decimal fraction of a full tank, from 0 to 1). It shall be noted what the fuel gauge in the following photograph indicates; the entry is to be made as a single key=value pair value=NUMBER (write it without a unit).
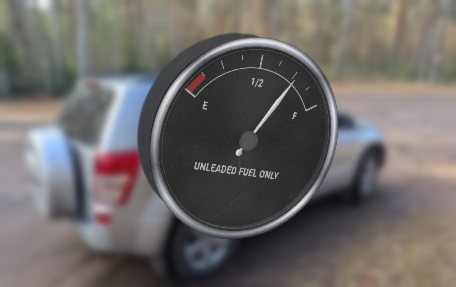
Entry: value=0.75
